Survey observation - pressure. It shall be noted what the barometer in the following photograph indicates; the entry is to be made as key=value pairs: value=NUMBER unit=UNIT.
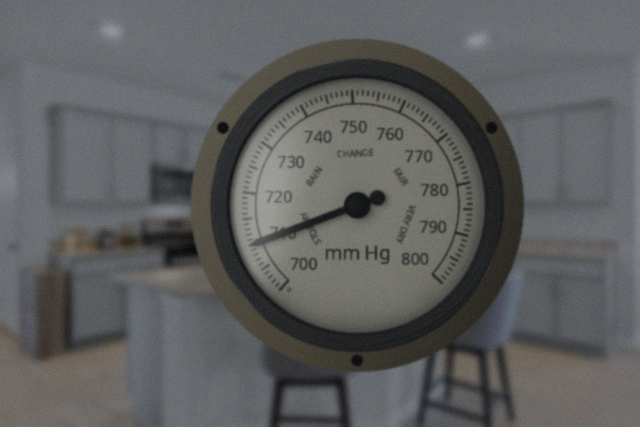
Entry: value=710 unit=mmHg
